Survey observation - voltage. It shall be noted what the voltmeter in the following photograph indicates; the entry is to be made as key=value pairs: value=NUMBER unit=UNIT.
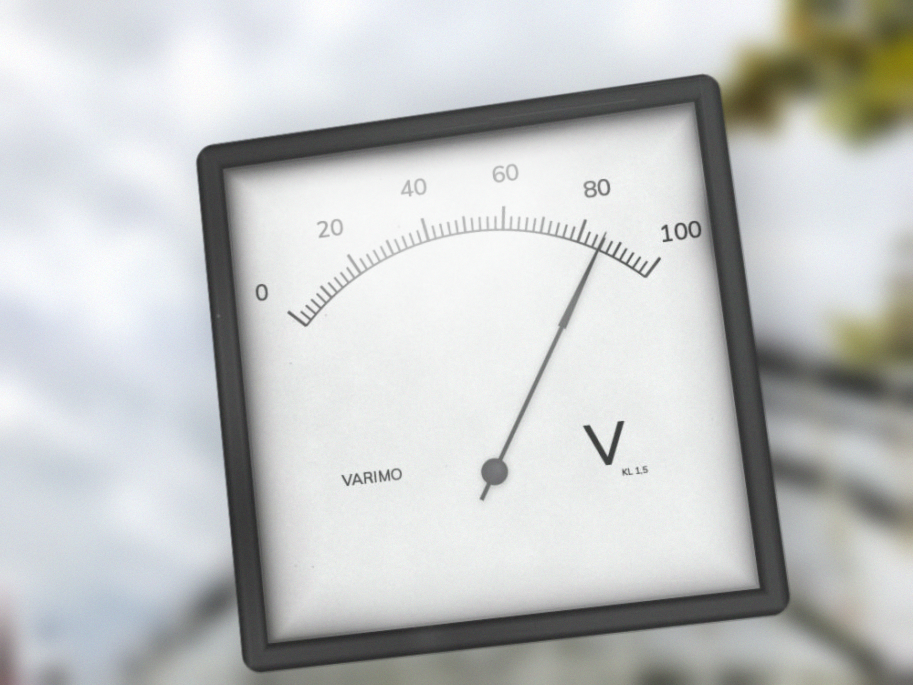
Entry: value=86 unit=V
